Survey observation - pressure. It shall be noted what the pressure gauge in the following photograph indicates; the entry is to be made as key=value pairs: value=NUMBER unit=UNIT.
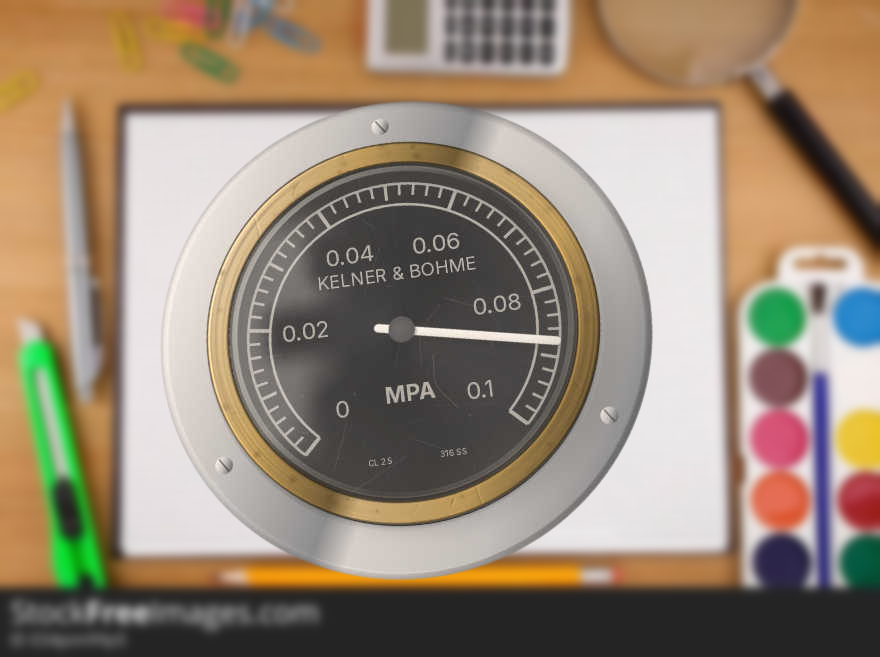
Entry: value=0.088 unit=MPa
